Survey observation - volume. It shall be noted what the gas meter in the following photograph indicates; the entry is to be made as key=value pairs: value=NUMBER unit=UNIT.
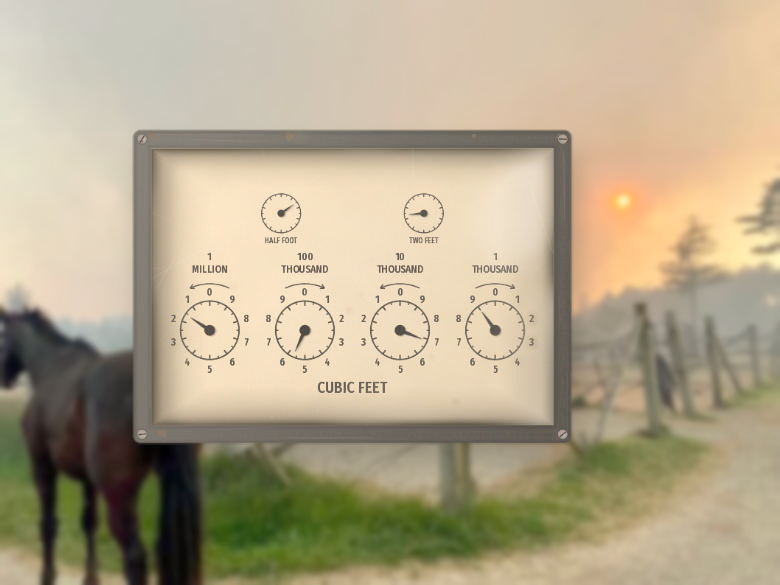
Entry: value=156900 unit=ft³
